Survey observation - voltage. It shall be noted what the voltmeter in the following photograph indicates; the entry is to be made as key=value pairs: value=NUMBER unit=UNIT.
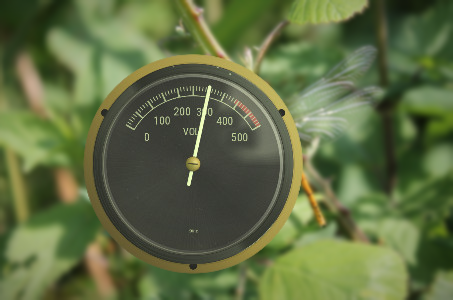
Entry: value=300 unit=V
